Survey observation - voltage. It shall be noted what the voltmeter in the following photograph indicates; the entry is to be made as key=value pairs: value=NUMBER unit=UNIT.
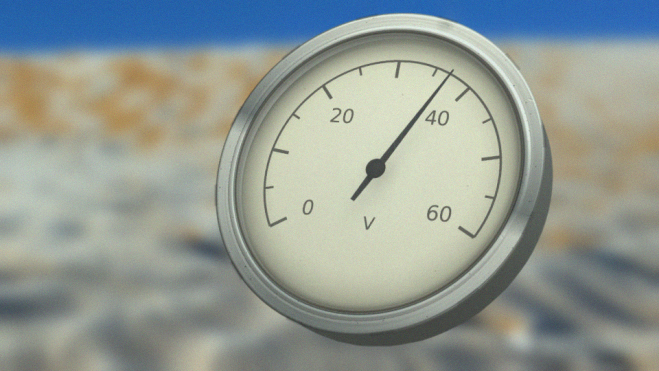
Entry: value=37.5 unit=V
